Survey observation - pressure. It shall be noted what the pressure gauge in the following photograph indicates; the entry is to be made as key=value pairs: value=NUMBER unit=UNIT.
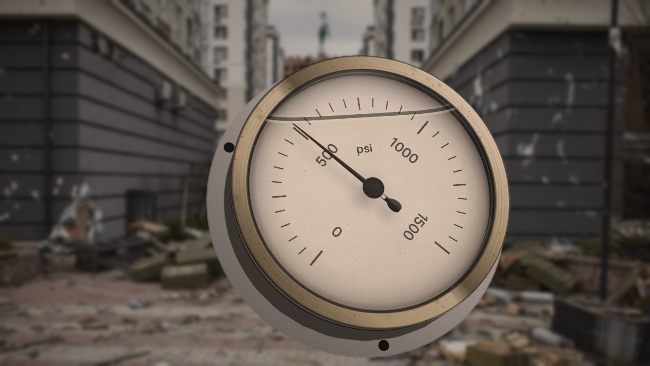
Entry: value=500 unit=psi
